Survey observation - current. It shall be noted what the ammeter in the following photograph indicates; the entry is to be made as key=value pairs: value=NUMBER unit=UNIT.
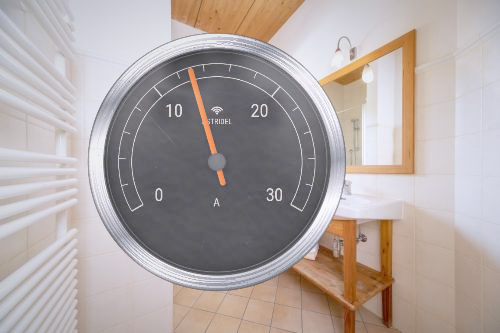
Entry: value=13 unit=A
